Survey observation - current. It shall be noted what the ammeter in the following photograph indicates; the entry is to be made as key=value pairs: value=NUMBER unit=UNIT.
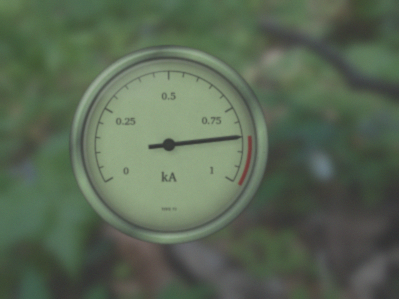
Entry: value=0.85 unit=kA
